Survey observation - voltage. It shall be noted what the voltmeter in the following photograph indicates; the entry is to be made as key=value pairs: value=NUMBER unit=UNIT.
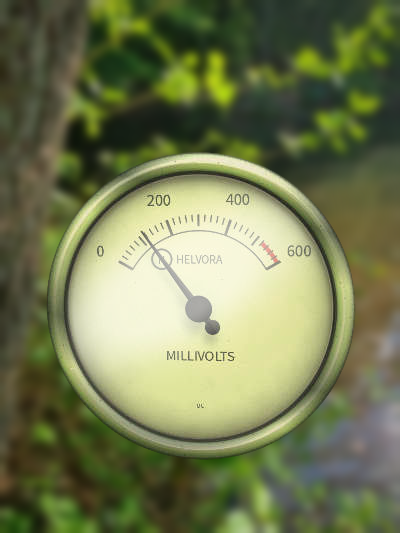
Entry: value=120 unit=mV
